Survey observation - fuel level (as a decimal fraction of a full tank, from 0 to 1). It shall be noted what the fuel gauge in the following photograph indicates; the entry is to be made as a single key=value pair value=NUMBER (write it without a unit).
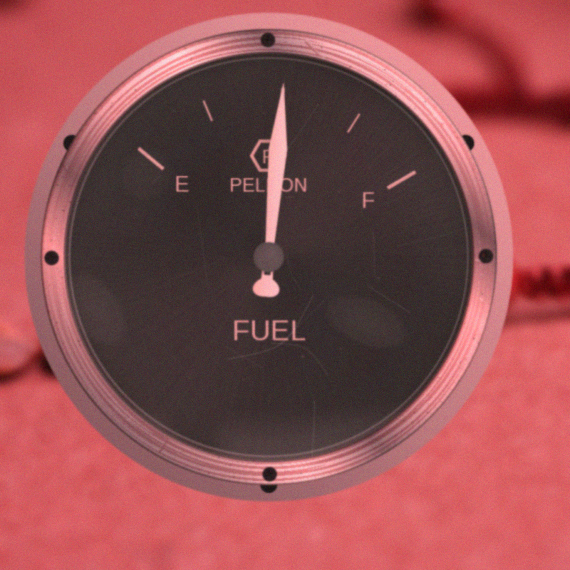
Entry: value=0.5
